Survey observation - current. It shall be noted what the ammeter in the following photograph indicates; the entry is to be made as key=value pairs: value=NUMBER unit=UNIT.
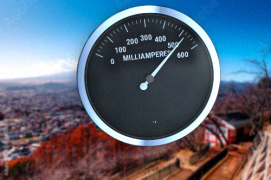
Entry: value=520 unit=mA
